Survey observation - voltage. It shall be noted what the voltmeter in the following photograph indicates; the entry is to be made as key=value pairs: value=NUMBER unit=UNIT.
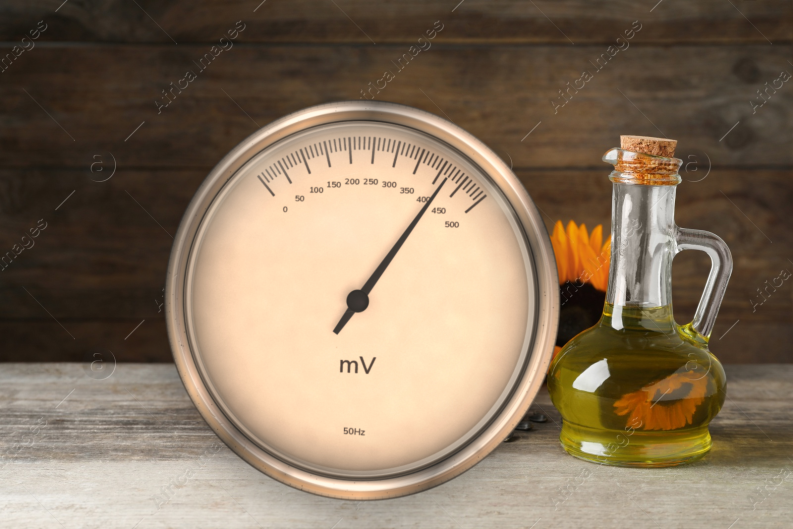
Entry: value=420 unit=mV
